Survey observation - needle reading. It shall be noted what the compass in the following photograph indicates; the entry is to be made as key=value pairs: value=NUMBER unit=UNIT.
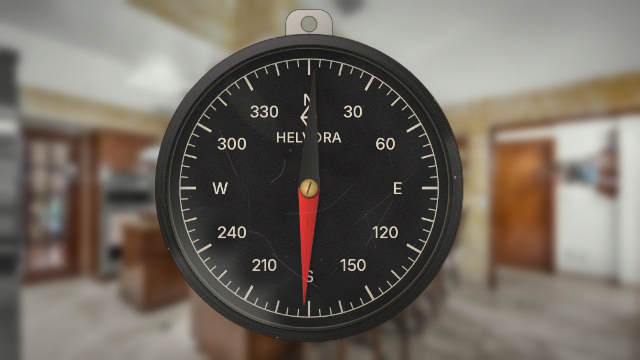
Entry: value=182.5 unit=°
